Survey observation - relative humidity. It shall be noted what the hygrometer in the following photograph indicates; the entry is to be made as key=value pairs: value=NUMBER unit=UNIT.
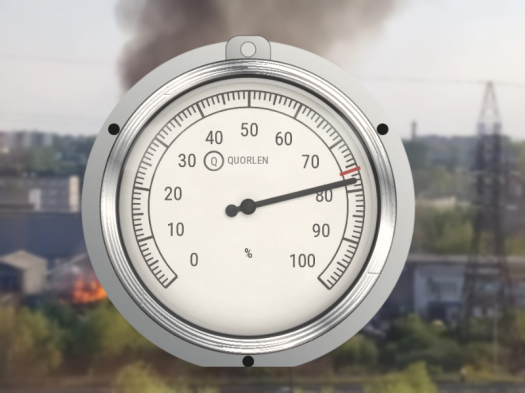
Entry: value=78 unit=%
